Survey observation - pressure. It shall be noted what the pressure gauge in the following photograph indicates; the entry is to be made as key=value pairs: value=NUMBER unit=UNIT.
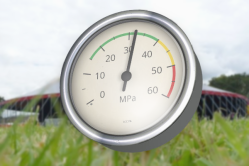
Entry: value=32.5 unit=MPa
